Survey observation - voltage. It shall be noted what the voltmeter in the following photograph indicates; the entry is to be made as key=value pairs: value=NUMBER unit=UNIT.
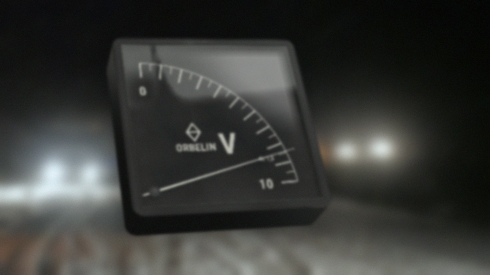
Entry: value=8.5 unit=V
